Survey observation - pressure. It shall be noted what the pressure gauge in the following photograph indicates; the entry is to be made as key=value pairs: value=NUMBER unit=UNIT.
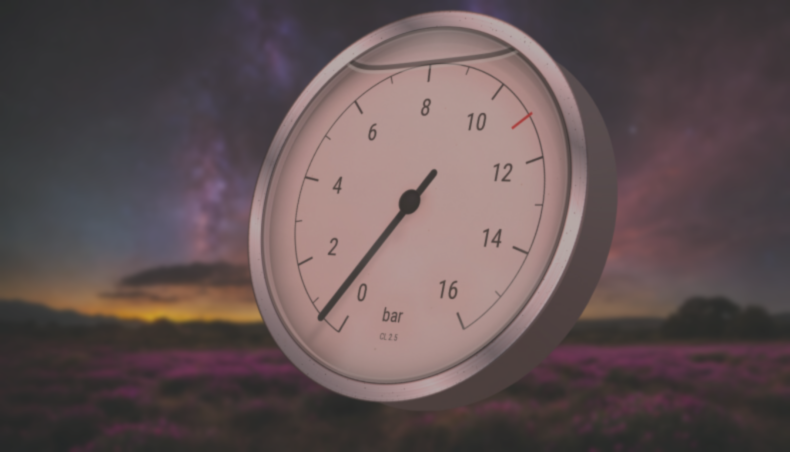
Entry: value=0.5 unit=bar
